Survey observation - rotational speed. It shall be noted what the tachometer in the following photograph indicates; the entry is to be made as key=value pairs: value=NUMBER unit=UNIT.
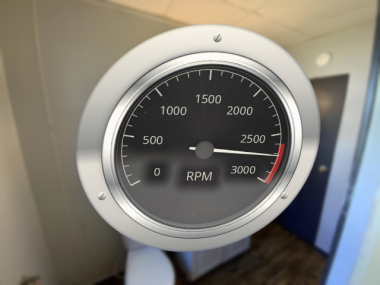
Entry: value=2700 unit=rpm
